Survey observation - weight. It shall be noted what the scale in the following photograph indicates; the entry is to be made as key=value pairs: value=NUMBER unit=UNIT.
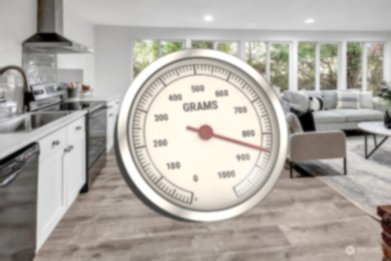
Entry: value=850 unit=g
